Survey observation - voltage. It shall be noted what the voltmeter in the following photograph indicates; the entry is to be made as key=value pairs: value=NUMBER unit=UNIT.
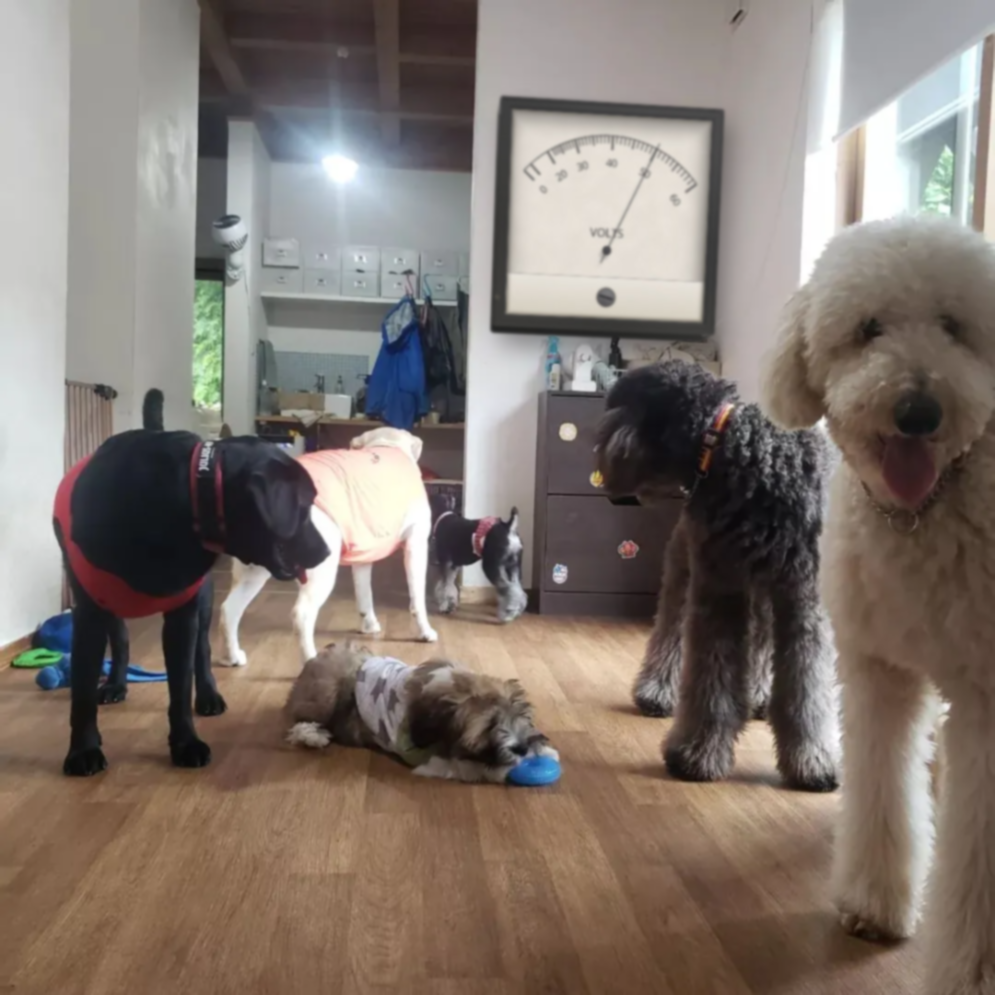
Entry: value=50 unit=V
